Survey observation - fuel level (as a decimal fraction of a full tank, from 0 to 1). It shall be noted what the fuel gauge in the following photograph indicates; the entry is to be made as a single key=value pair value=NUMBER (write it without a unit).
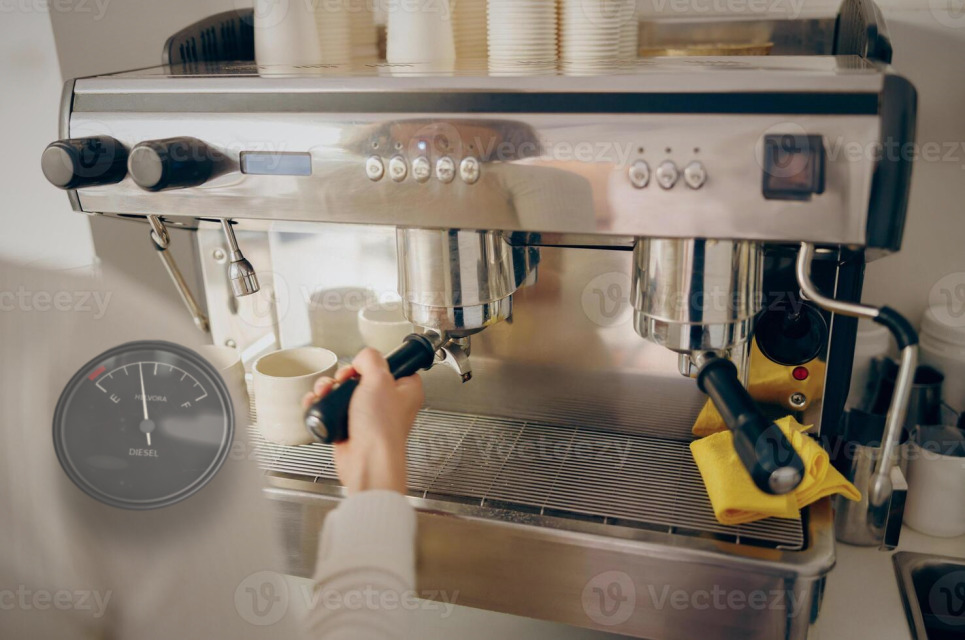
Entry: value=0.375
